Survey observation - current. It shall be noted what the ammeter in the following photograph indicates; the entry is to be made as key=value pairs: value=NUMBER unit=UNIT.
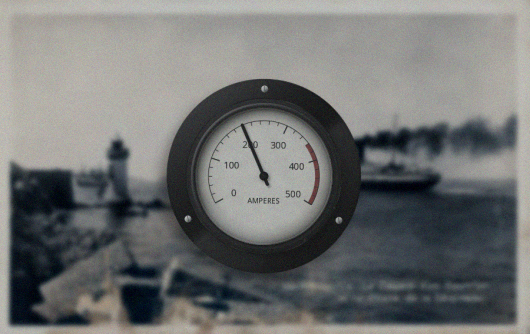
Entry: value=200 unit=A
